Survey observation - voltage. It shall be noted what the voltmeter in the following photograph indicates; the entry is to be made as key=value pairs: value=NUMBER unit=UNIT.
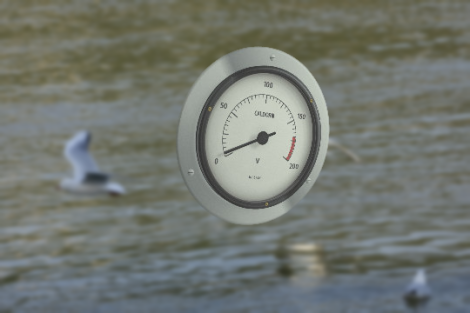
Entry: value=5 unit=V
